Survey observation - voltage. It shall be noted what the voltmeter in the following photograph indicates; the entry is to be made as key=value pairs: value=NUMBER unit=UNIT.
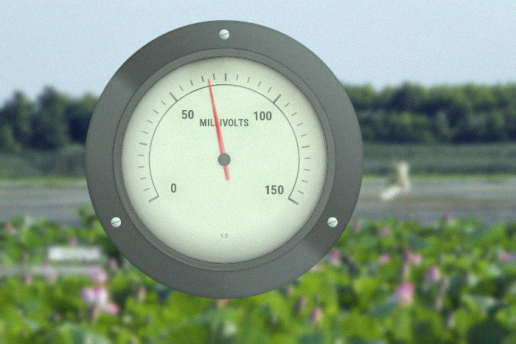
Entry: value=67.5 unit=mV
